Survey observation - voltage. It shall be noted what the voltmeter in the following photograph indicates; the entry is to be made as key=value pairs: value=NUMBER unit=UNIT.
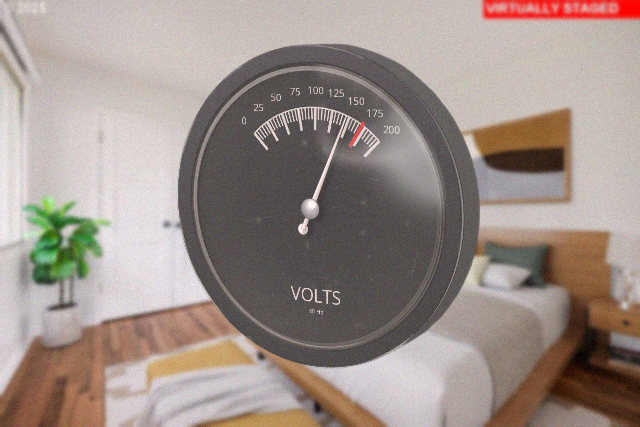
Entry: value=150 unit=V
